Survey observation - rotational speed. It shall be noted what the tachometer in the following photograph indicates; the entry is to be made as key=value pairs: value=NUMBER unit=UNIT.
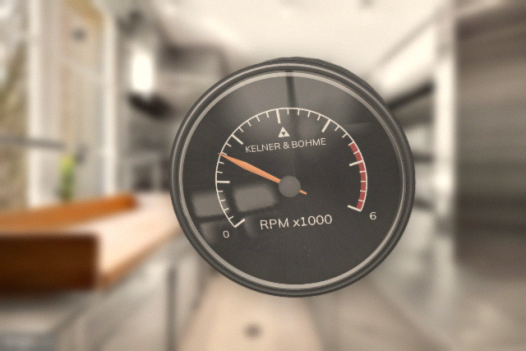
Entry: value=1600 unit=rpm
